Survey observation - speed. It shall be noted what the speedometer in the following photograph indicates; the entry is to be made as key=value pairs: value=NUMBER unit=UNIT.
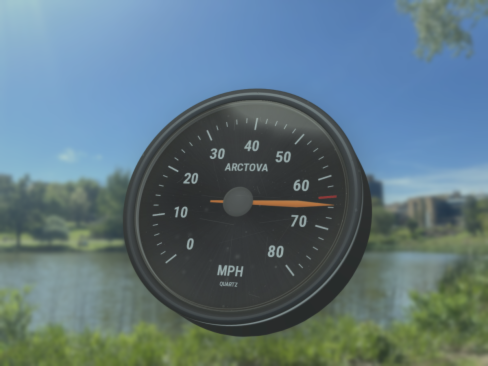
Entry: value=66 unit=mph
